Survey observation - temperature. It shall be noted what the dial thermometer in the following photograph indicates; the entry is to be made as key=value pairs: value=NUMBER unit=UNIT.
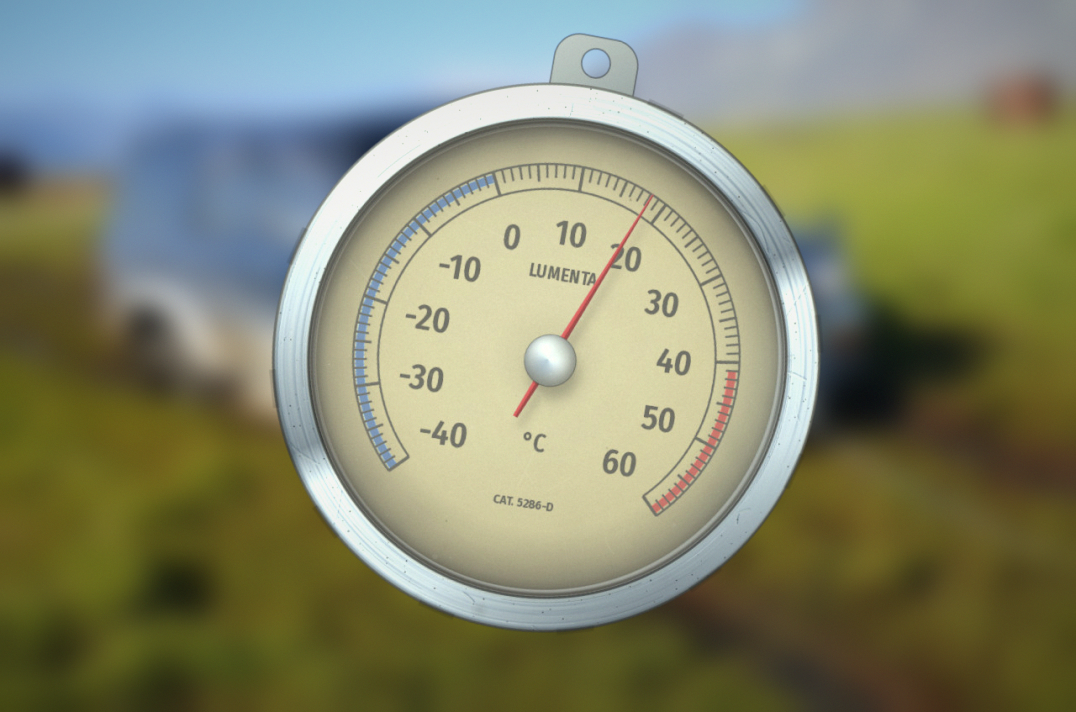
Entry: value=18 unit=°C
